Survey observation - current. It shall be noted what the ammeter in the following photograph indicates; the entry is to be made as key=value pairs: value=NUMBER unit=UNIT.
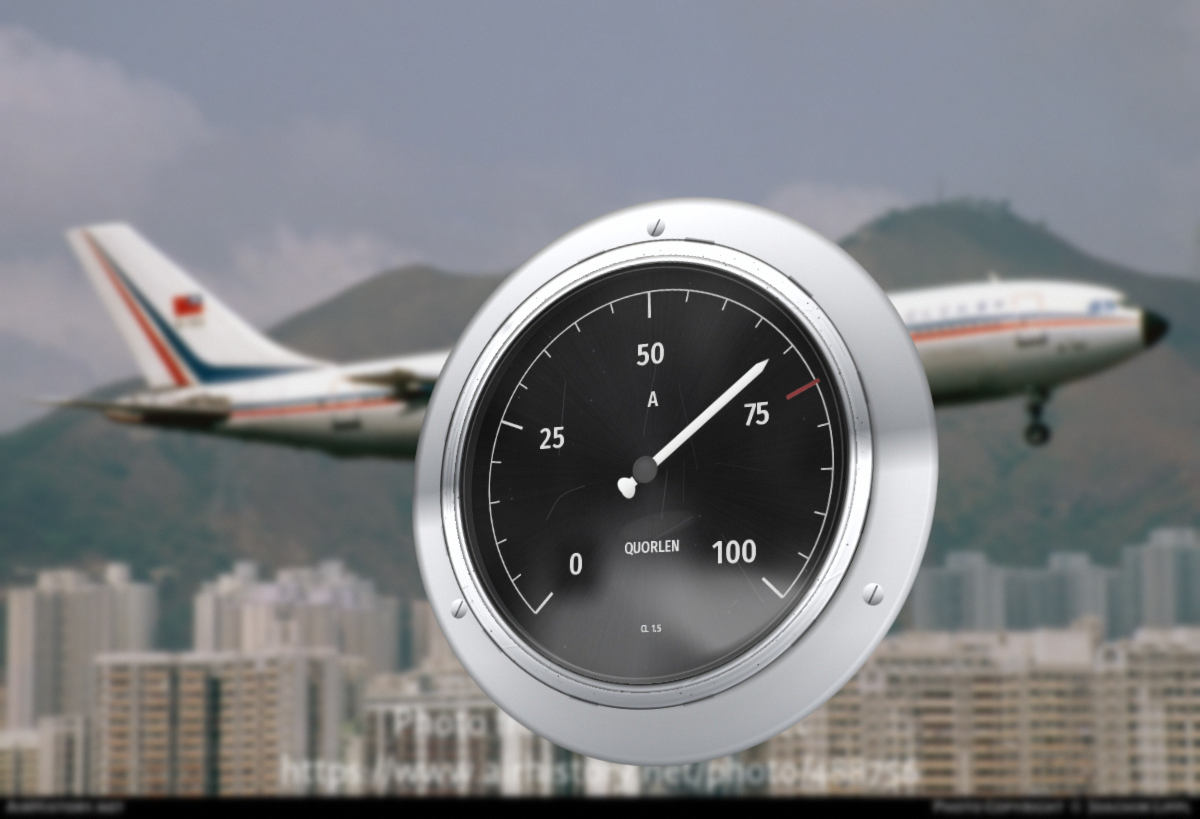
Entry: value=70 unit=A
